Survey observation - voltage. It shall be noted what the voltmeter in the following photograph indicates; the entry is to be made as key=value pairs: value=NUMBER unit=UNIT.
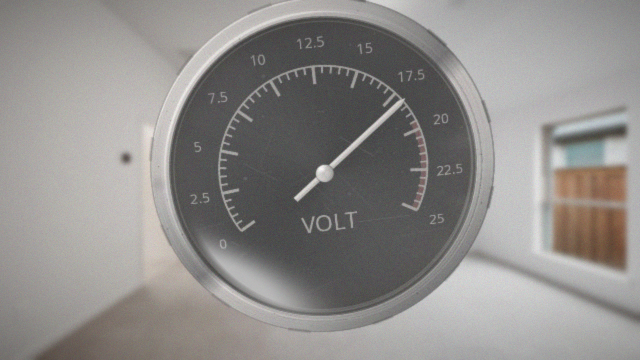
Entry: value=18 unit=V
